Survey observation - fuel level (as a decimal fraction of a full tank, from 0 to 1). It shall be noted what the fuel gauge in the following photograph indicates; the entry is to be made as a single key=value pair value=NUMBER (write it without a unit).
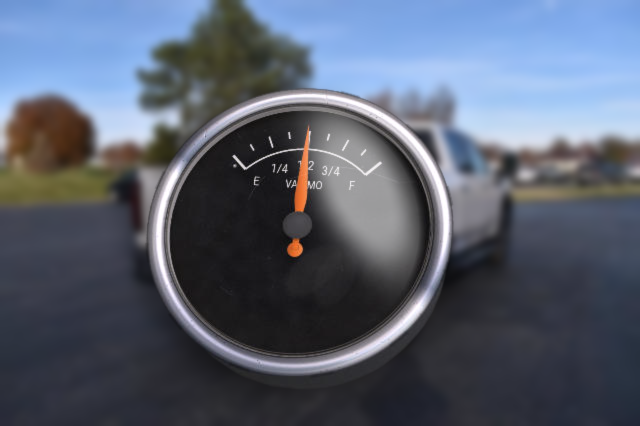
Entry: value=0.5
